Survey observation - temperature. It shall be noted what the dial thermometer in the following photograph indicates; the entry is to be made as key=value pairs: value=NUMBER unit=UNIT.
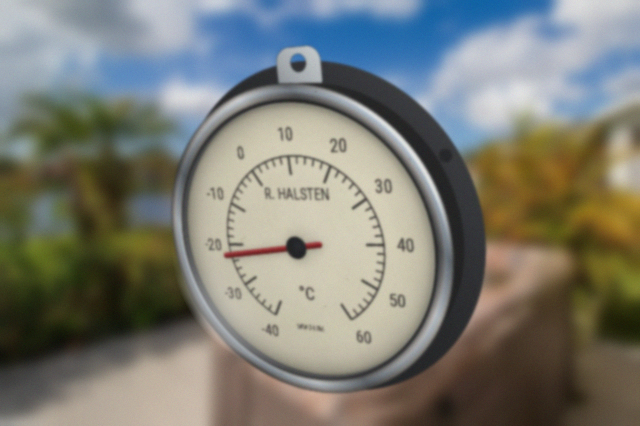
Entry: value=-22 unit=°C
